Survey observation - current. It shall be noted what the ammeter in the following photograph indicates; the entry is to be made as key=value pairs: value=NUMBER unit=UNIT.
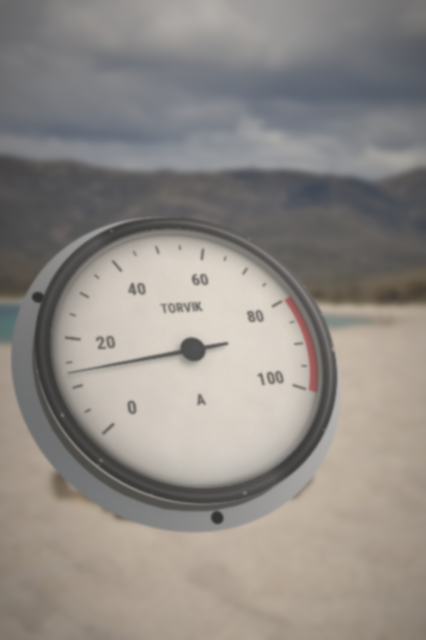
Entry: value=12.5 unit=A
